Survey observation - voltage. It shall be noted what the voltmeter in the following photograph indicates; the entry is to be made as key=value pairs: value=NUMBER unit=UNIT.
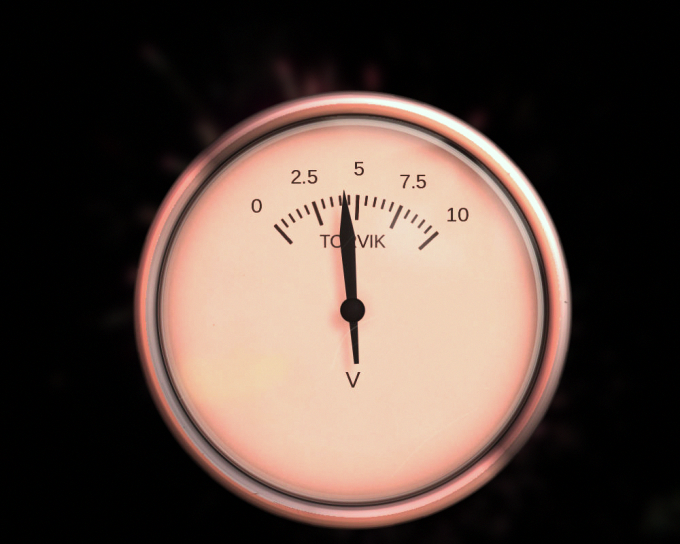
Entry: value=4.25 unit=V
